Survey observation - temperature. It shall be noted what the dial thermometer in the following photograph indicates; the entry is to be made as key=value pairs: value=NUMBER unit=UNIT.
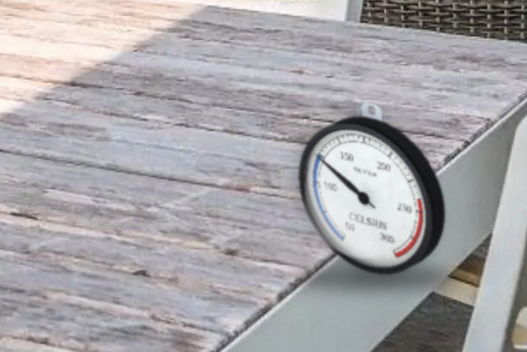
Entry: value=125 unit=°C
